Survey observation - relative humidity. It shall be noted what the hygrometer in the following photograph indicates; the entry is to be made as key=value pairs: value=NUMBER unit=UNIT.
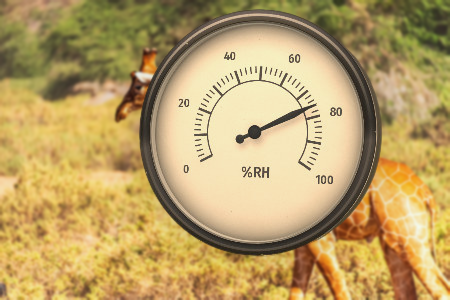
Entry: value=76 unit=%
